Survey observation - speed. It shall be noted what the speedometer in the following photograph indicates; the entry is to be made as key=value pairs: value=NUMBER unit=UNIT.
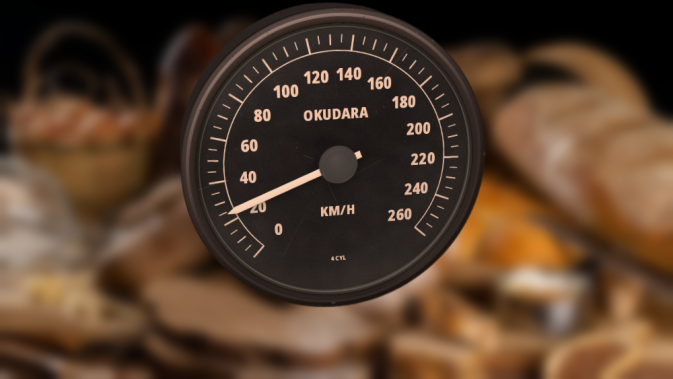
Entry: value=25 unit=km/h
